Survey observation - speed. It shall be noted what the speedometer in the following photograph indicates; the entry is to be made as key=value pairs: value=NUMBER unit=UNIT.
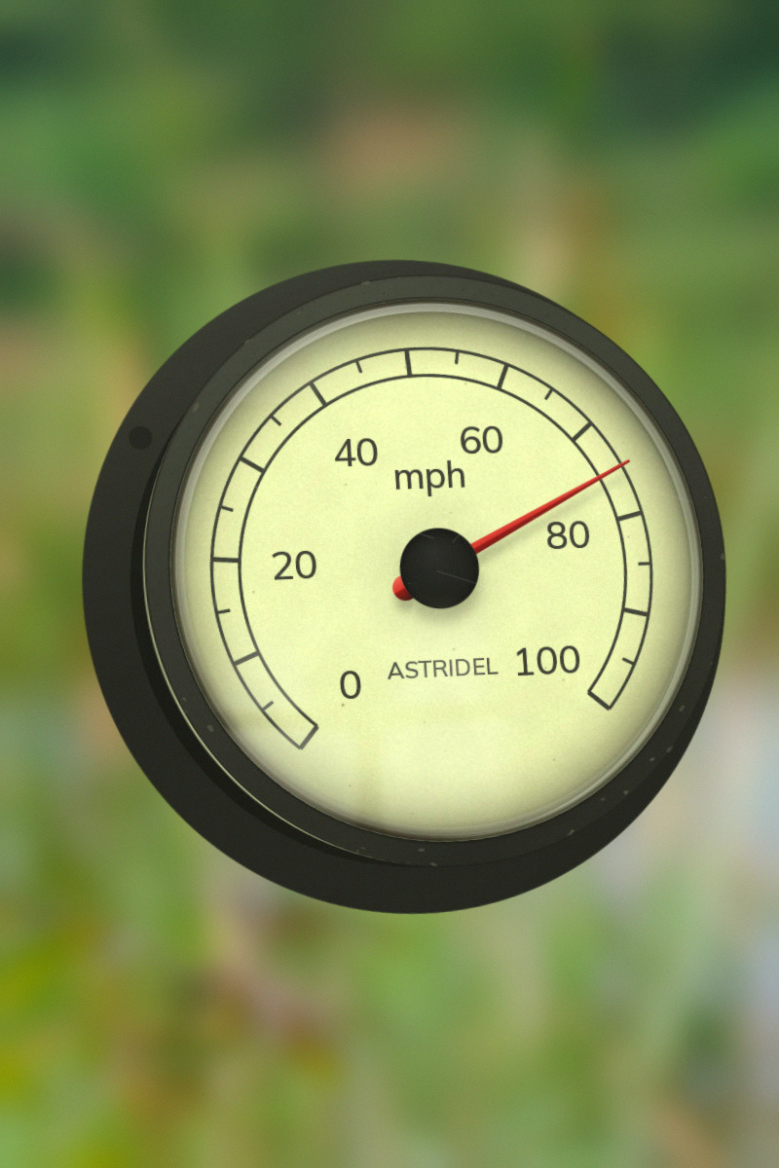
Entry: value=75 unit=mph
